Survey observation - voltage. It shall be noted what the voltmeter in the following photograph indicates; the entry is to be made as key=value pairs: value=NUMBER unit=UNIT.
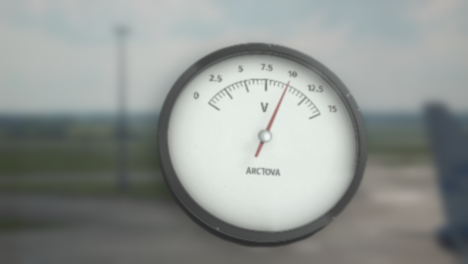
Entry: value=10 unit=V
